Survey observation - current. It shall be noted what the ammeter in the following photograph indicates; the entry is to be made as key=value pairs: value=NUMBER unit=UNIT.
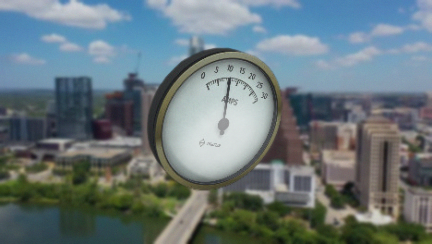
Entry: value=10 unit=A
